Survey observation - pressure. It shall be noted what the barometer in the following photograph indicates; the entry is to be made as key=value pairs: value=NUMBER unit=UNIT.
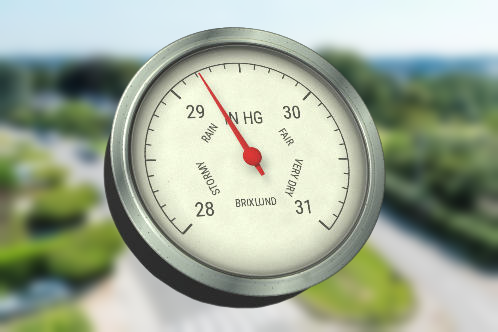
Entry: value=29.2 unit=inHg
